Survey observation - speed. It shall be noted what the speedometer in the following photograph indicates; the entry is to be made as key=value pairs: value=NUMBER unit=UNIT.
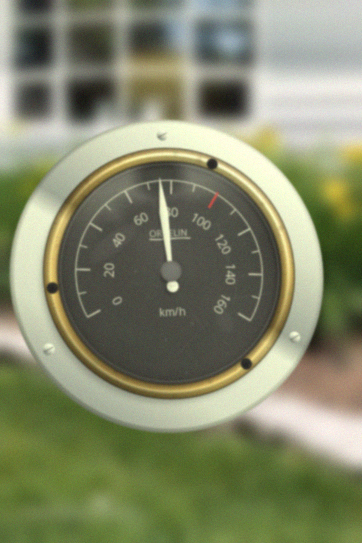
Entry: value=75 unit=km/h
